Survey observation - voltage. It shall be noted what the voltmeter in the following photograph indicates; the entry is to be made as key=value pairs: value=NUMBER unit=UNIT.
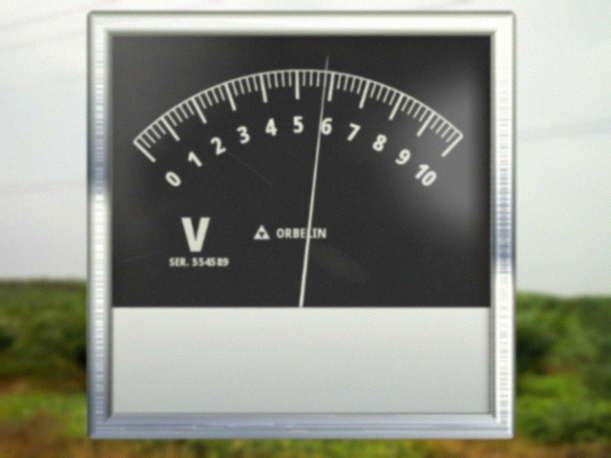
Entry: value=5.8 unit=V
